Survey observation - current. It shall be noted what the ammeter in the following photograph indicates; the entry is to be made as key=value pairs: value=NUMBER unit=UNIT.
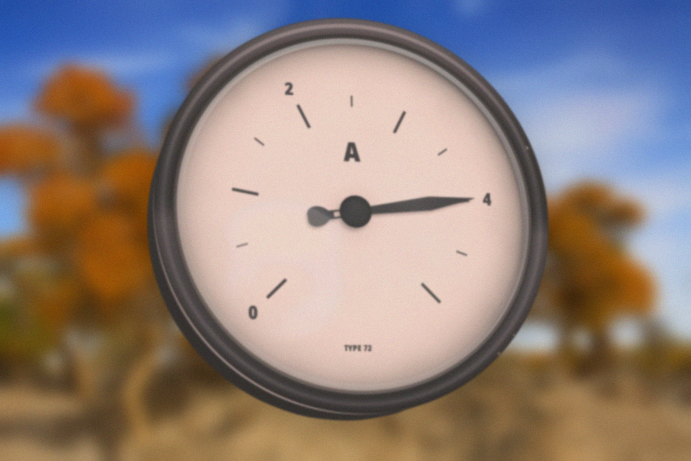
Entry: value=4 unit=A
